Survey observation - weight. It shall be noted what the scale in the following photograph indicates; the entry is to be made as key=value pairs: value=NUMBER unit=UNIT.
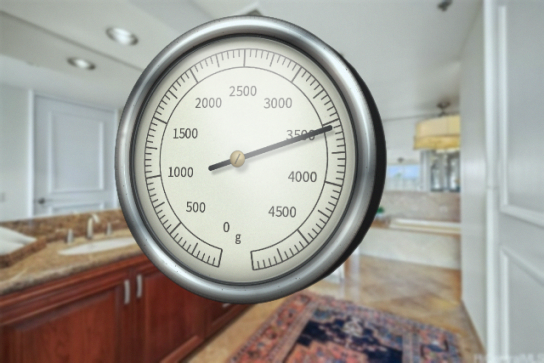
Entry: value=3550 unit=g
